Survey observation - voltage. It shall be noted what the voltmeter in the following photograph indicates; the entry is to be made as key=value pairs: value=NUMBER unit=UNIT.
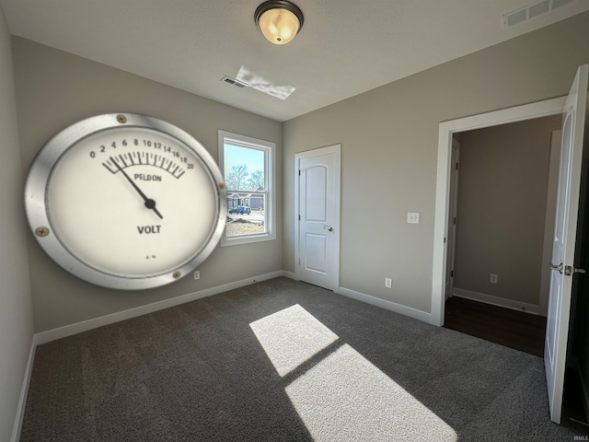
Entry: value=2 unit=V
